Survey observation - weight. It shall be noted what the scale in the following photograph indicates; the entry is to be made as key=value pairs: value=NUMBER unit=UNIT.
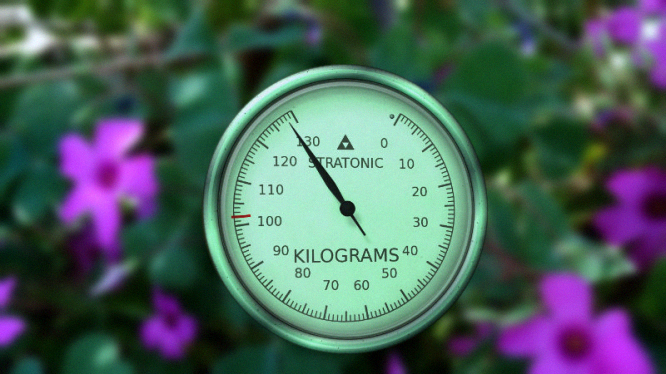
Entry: value=128 unit=kg
